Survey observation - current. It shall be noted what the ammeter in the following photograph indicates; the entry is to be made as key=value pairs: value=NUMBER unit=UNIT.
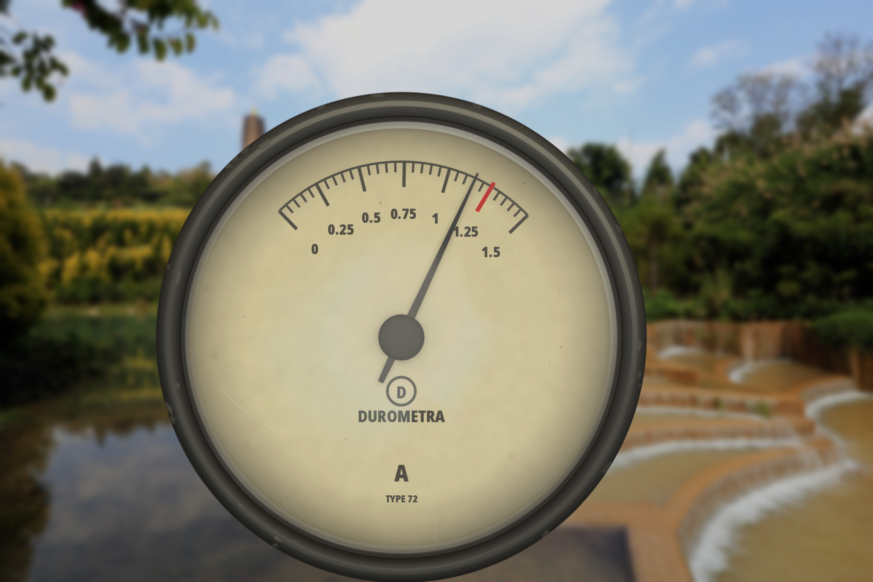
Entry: value=1.15 unit=A
